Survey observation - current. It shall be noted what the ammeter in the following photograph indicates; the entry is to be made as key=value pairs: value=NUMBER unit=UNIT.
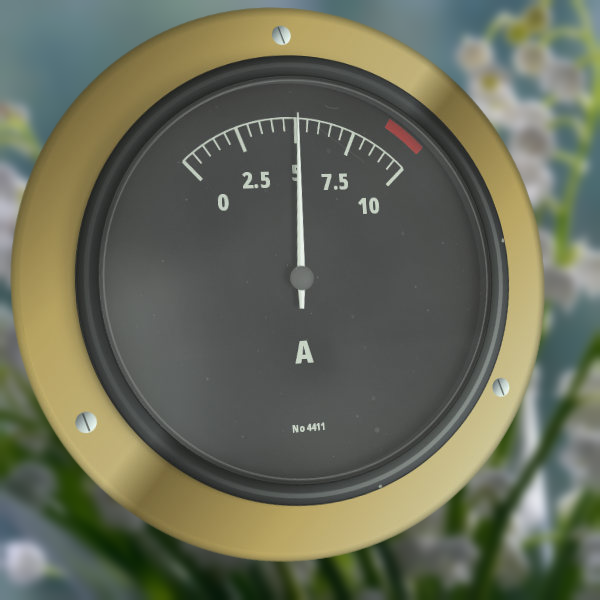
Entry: value=5 unit=A
